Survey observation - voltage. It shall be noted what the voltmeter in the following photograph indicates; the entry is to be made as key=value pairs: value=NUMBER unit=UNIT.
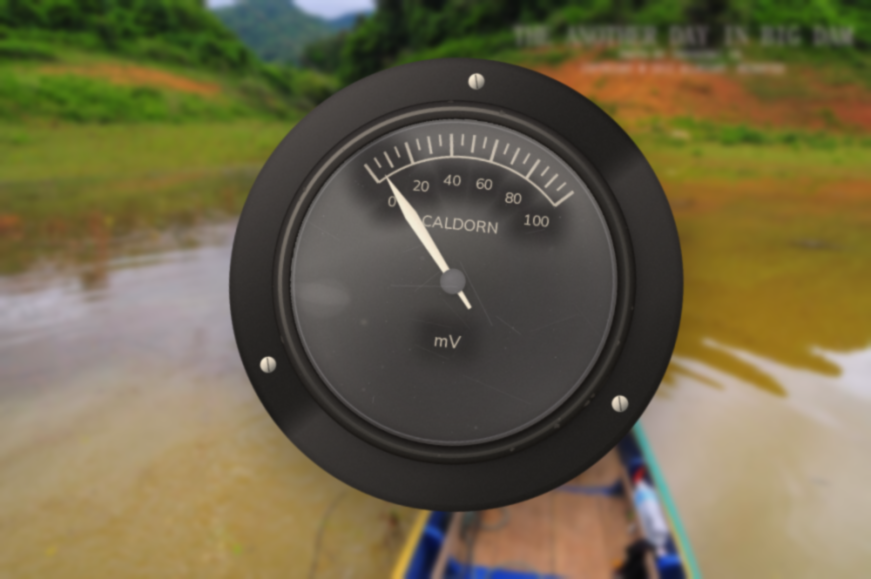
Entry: value=5 unit=mV
